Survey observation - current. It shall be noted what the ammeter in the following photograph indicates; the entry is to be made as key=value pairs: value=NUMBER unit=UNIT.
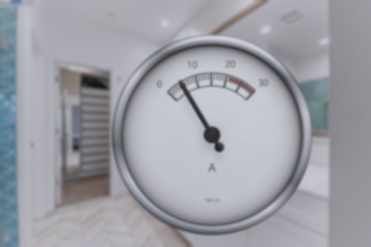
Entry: value=5 unit=A
